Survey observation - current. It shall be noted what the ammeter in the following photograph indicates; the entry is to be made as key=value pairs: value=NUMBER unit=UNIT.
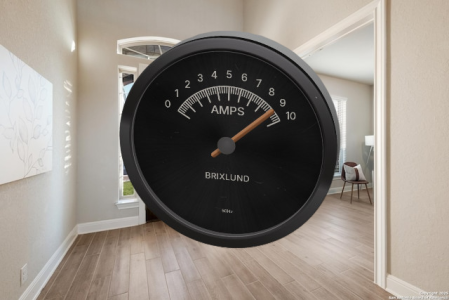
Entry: value=9 unit=A
